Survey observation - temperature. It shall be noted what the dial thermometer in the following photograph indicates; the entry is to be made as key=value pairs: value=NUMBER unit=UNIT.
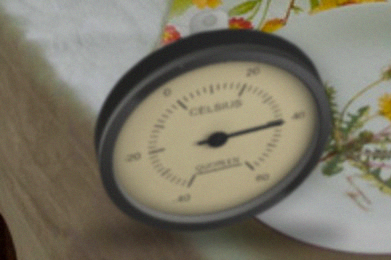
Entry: value=40 unit=°C
